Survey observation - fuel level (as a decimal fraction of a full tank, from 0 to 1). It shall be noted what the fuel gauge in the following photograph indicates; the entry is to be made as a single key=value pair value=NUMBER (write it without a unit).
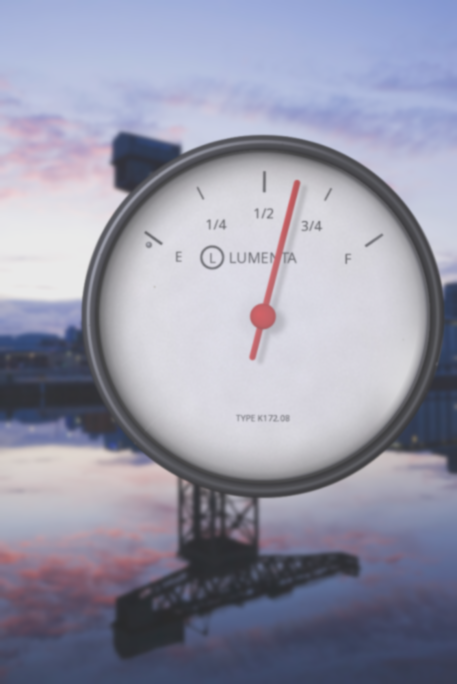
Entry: value=0.625
